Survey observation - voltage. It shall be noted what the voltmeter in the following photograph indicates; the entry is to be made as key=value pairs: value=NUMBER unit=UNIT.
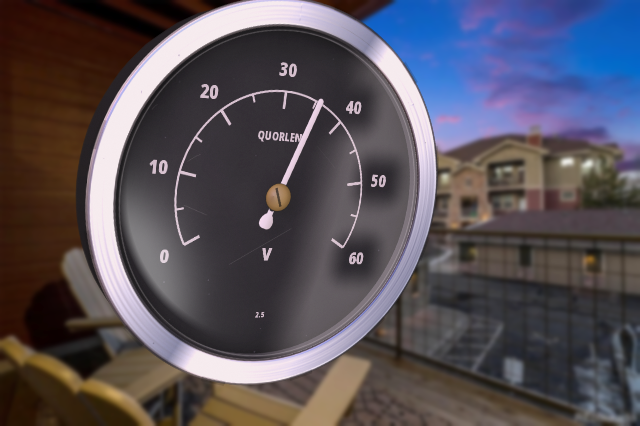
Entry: value=35 unit=V
